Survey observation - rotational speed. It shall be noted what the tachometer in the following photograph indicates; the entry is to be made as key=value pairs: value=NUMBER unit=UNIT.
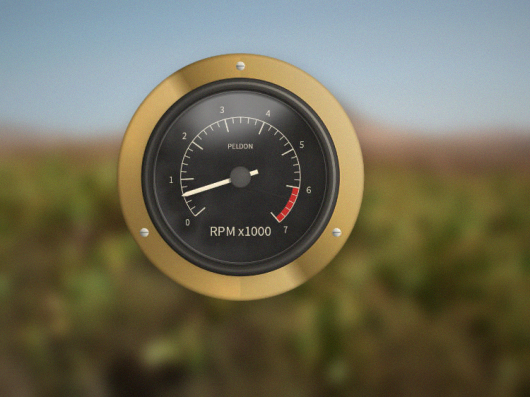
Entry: value=600 unit=rpm
